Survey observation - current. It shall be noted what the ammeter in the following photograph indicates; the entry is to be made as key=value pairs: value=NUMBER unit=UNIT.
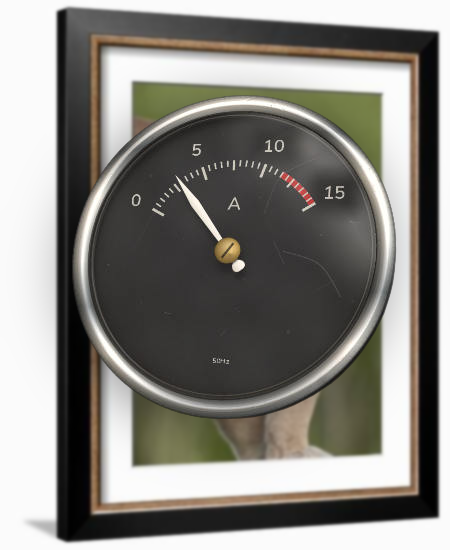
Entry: value=3 unit=A
